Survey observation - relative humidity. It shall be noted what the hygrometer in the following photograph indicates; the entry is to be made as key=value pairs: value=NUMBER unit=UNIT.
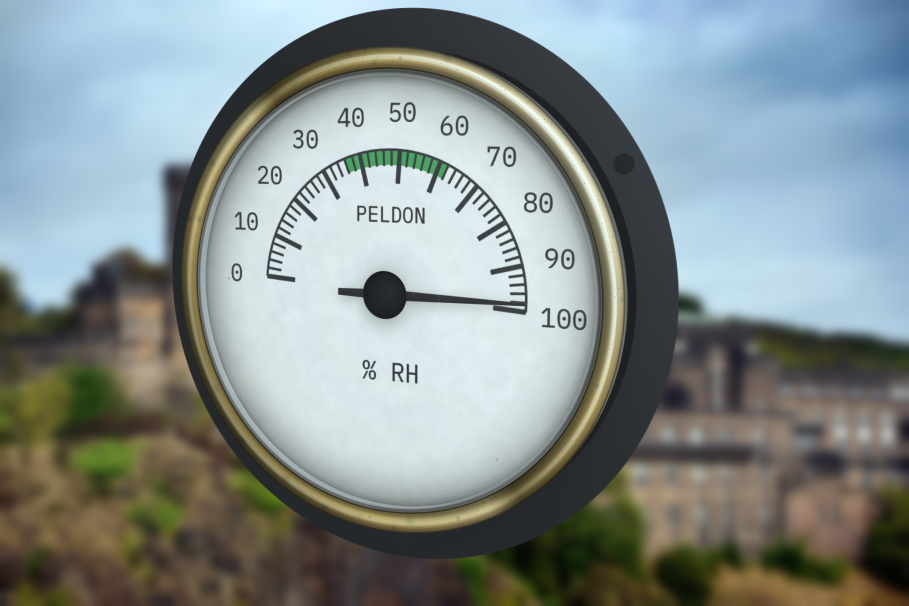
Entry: value=98 unit=%
